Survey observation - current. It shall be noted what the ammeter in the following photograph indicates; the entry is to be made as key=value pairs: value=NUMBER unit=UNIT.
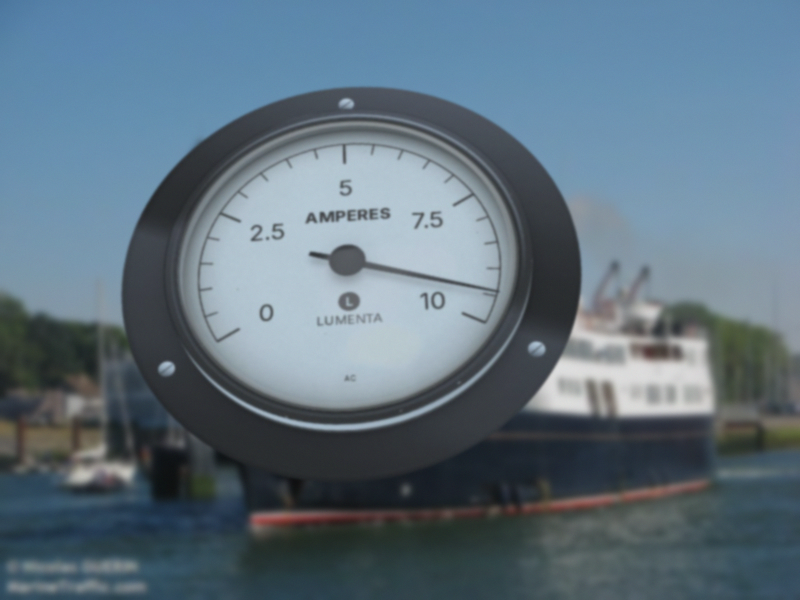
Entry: value=9.5 unit=A
